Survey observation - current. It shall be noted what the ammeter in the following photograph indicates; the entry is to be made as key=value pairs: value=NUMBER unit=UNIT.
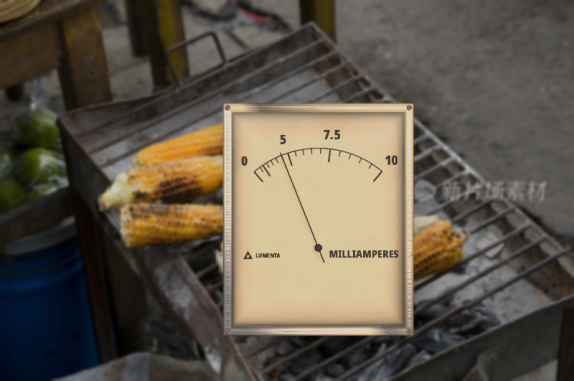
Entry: value=4.5 unit=mA
